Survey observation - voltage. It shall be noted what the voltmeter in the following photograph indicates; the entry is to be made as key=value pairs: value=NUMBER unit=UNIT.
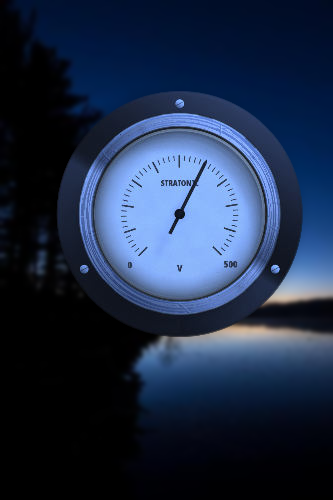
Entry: value=300 unit=V
